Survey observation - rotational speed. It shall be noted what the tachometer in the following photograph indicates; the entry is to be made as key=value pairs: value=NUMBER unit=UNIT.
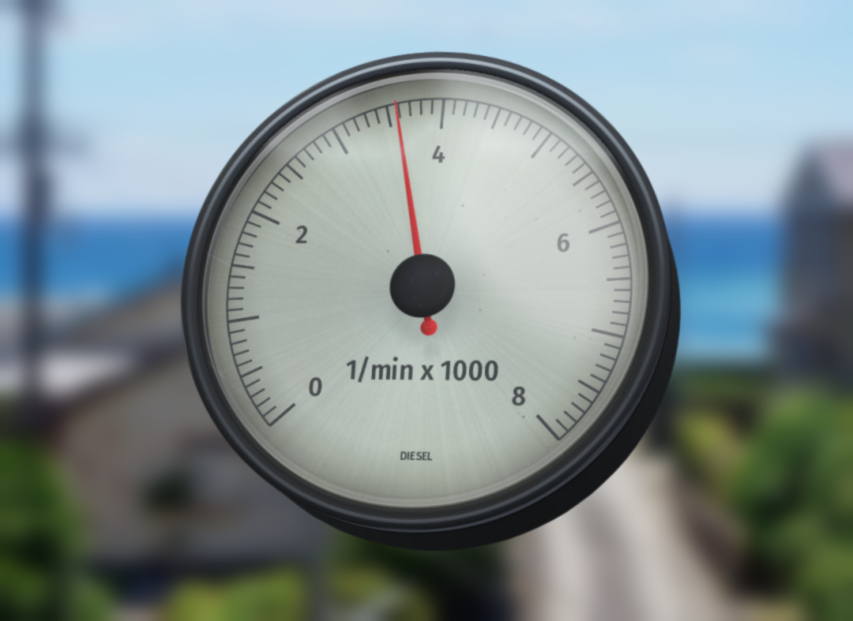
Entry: value=3600 unit=rpm
